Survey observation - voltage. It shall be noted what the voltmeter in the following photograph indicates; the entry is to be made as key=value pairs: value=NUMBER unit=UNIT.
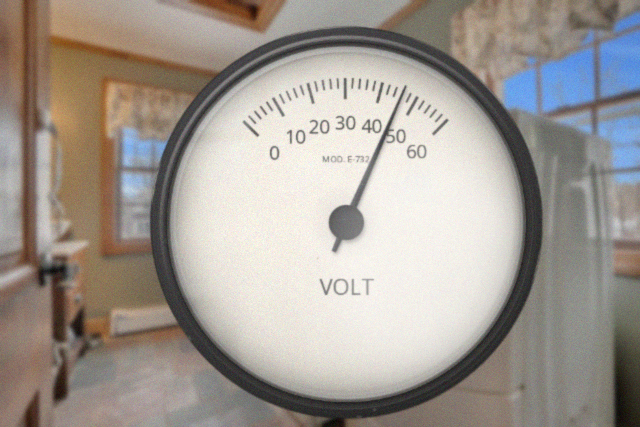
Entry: value=46 unit=V
